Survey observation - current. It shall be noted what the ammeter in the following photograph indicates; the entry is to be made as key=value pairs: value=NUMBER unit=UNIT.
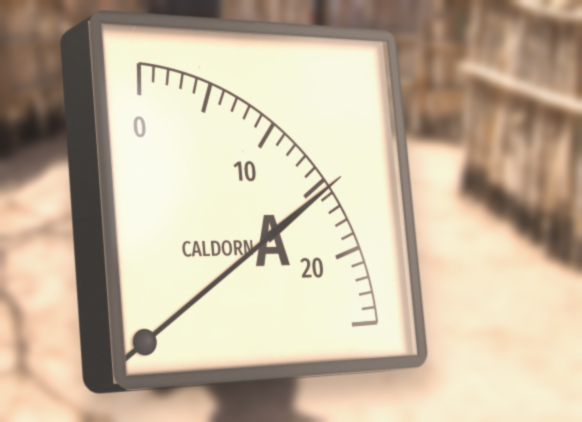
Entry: value=15.5 unit=A
